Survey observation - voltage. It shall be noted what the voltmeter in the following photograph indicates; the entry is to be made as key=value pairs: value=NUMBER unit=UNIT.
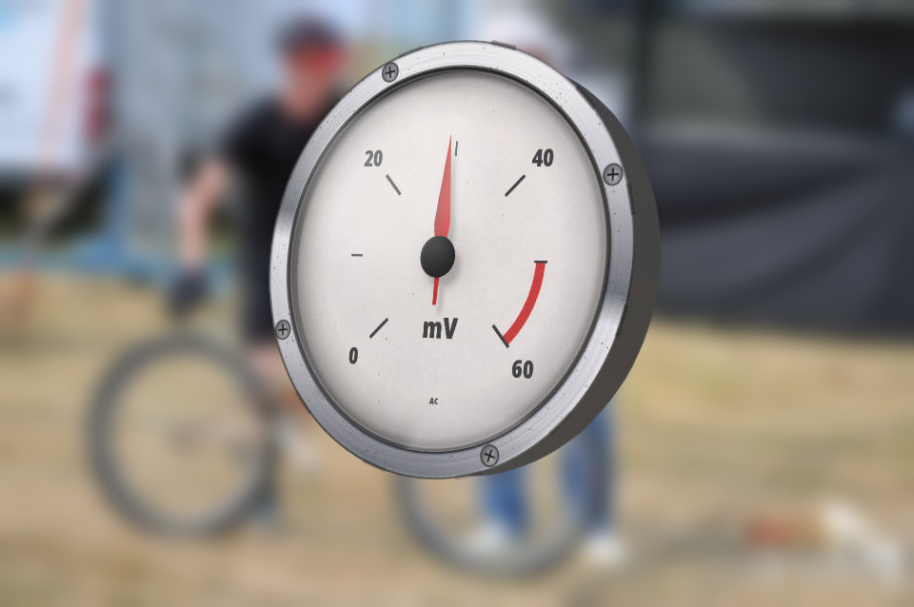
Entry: value=30 unit=mV
